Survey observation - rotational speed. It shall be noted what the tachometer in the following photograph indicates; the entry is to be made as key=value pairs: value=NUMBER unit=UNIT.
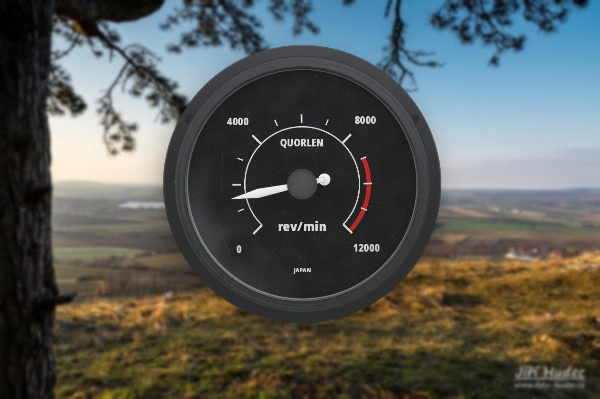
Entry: value=1500 unit=rpm
